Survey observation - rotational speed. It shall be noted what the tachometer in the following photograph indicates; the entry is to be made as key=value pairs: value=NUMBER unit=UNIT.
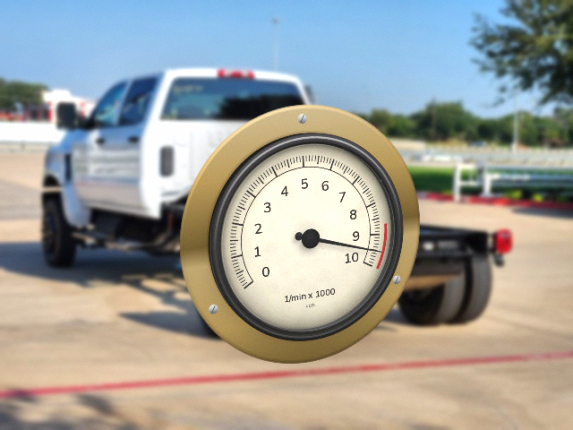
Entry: value=9500 unit=rpm
